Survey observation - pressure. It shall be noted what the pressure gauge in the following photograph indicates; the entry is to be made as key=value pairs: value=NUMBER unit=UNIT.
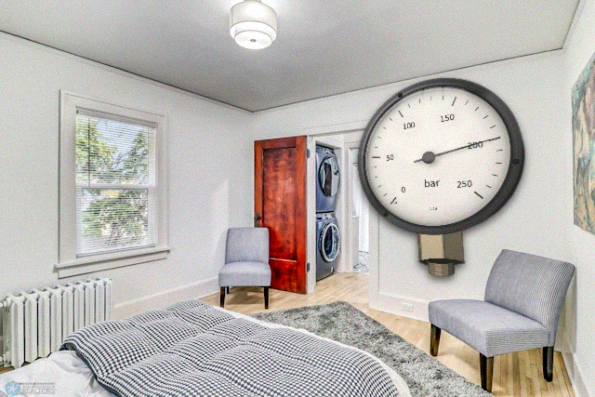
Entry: value=200 unit=bar
